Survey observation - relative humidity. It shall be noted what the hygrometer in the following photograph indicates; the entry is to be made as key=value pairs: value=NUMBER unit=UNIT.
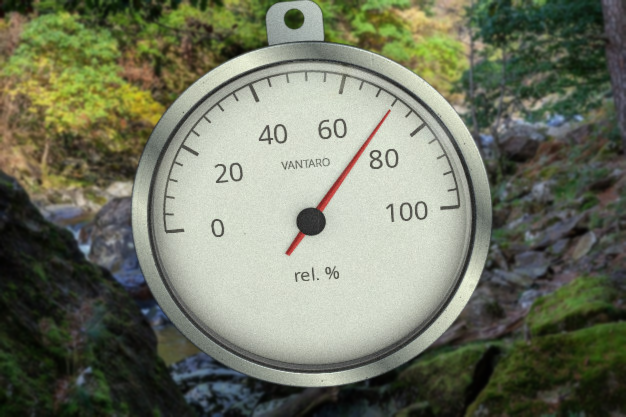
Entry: value=72 unit=%
